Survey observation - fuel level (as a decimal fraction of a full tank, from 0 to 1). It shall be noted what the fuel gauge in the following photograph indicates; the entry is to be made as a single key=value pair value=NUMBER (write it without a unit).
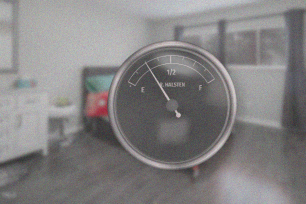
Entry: value=0.25
